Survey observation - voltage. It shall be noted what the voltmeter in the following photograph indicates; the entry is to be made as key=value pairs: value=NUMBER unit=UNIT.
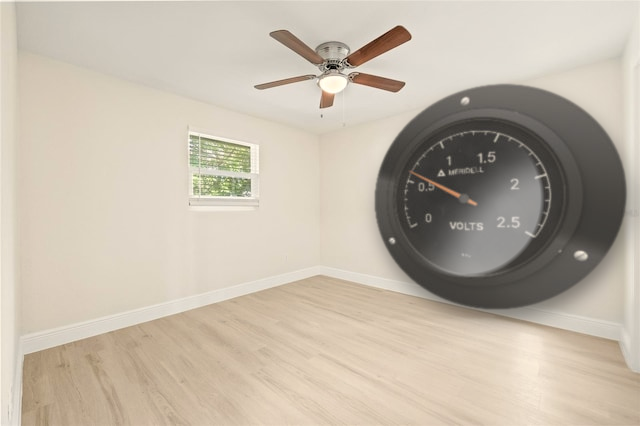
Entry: value=0.6 unit=V
